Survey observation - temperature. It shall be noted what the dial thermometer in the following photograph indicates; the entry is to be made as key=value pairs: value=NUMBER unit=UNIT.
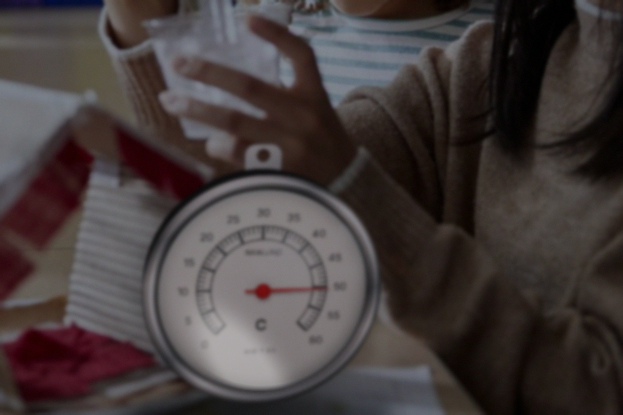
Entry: value=50 unit=°C
